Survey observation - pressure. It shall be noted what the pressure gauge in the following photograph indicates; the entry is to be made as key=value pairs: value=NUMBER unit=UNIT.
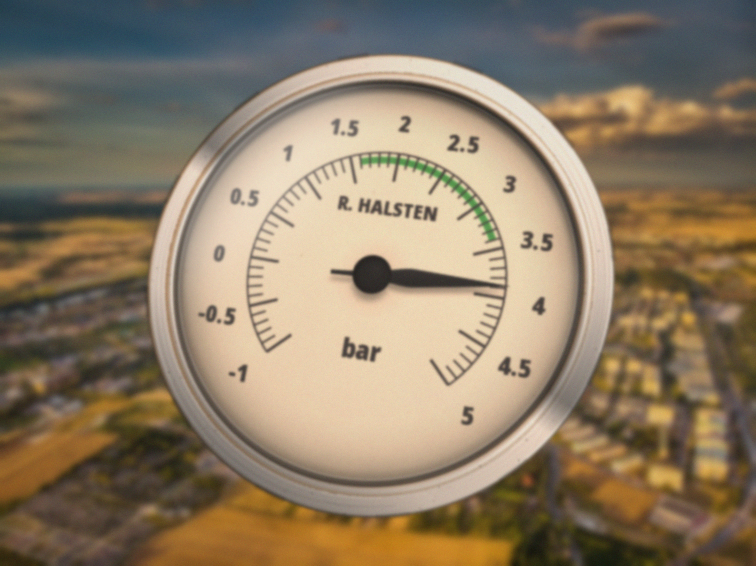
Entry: value=3.9 unit=bar
